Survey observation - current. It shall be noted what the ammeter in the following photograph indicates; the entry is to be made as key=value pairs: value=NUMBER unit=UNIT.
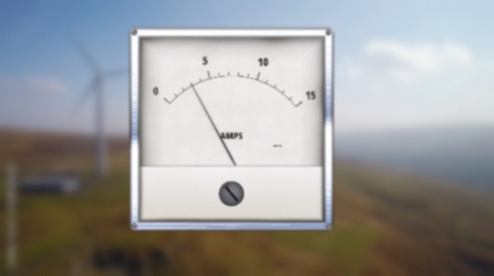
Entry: value=3 unit=A
